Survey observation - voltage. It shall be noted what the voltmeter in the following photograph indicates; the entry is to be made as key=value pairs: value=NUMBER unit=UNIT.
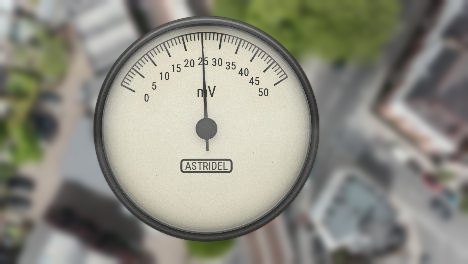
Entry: value=25 unit=mV
